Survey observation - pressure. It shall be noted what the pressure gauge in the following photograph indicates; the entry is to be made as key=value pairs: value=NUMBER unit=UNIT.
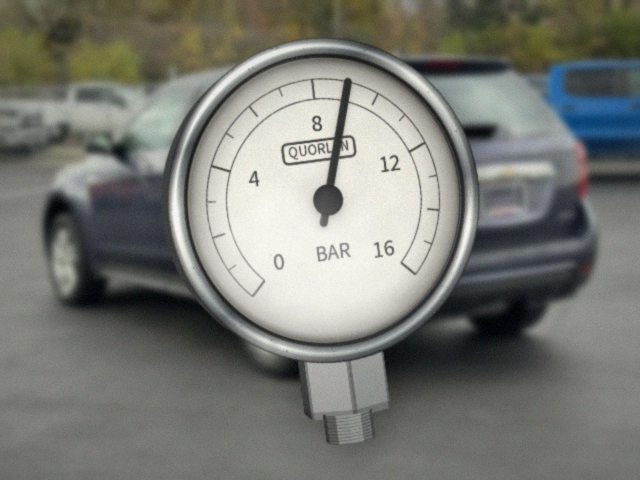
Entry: value=9 unit=bar
